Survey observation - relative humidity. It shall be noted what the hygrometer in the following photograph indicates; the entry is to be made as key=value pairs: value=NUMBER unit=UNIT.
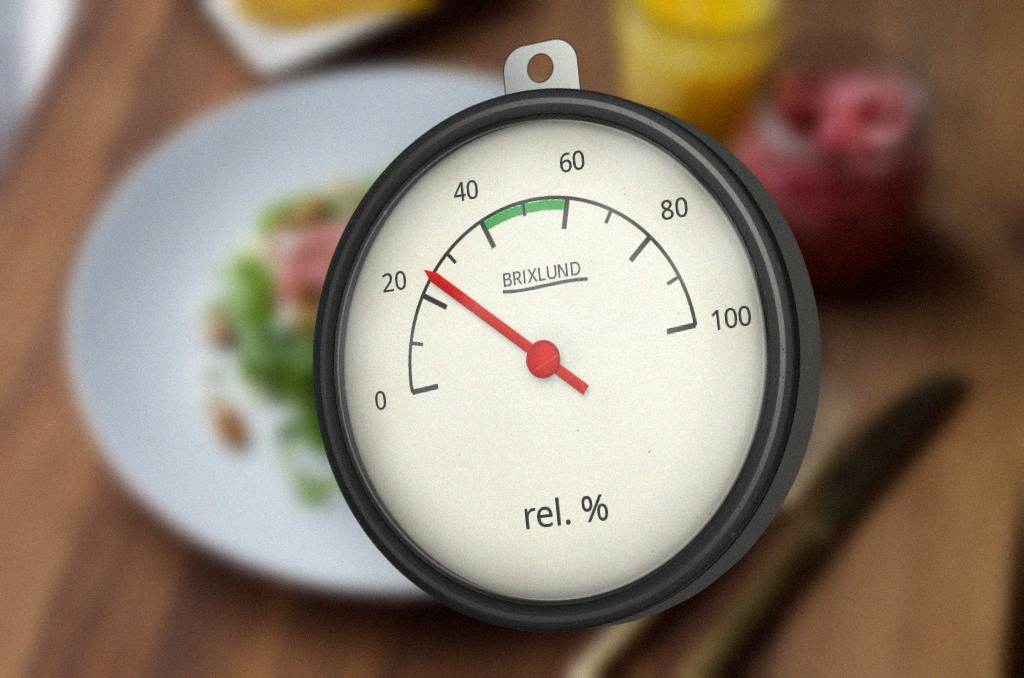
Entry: value=25 unit=%
